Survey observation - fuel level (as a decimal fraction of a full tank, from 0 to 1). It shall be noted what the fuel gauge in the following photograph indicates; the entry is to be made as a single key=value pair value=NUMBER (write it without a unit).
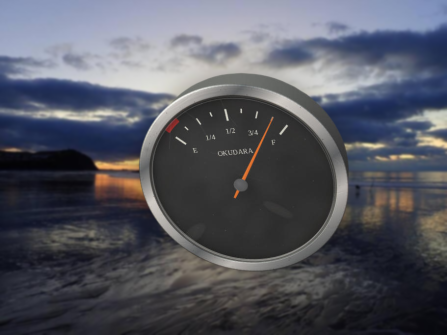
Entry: value=0.875
